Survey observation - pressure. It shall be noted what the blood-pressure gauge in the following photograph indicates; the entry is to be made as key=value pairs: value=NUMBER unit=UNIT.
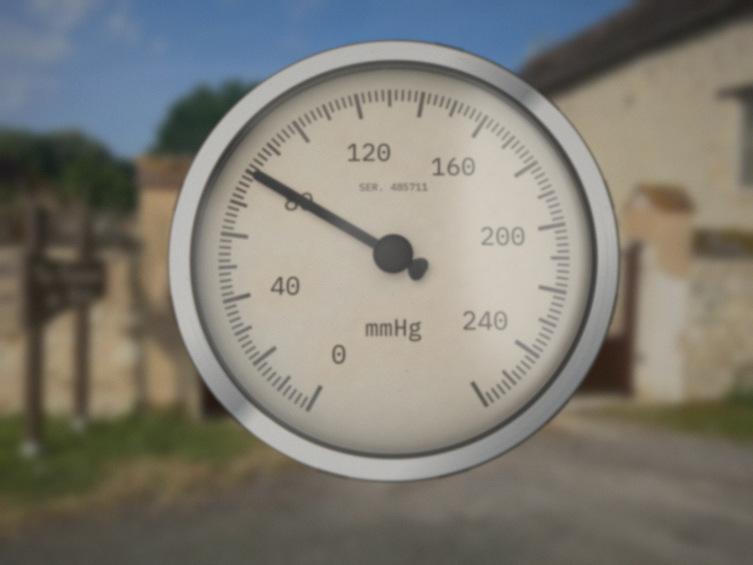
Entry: value=80 unit=mmHg
